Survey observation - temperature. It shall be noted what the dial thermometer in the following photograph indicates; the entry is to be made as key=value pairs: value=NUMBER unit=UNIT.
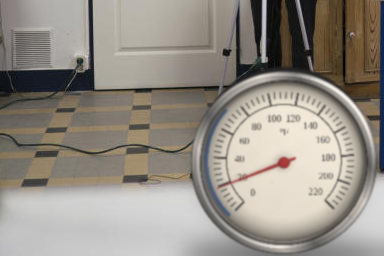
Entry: value=20 unit=°F
